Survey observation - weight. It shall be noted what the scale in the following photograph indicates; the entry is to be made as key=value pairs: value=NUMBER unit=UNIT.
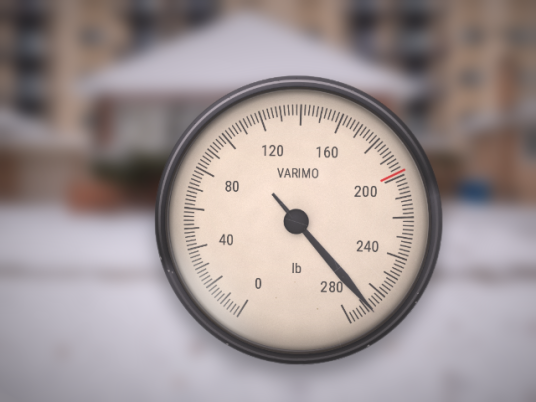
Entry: value=268 unit=lb
